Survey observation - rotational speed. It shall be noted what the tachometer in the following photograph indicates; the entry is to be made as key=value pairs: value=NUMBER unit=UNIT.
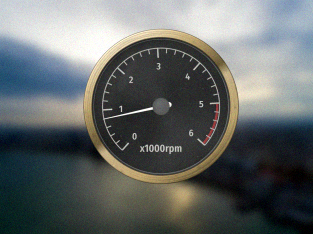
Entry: value=800 unit=rpm
